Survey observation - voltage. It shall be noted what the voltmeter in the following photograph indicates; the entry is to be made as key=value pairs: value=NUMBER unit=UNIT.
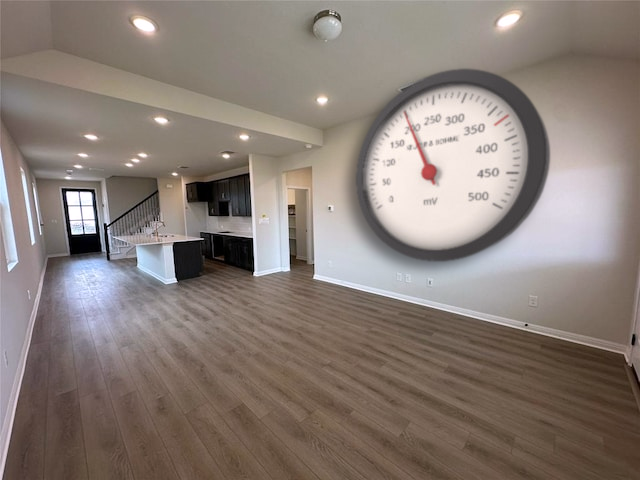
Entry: value=200 unit=mV
